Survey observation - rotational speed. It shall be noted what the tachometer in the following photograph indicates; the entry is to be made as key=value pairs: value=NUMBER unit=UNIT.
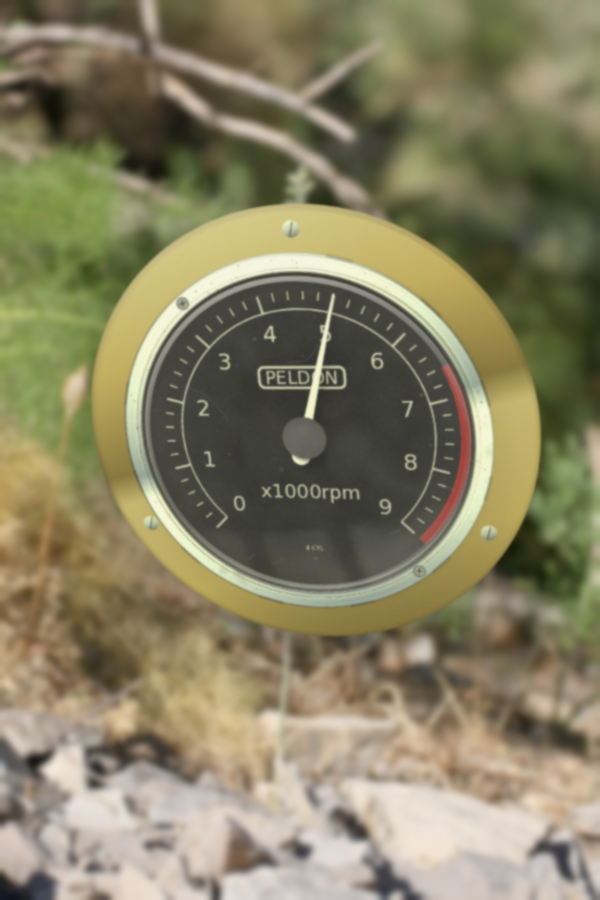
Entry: value=5000 unit=rpm
